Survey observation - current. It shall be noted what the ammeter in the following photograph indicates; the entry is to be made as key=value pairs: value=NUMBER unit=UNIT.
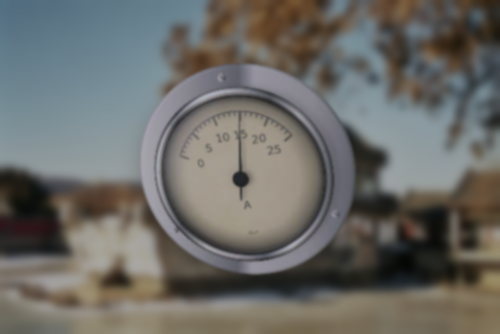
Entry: value=15 unit=A
